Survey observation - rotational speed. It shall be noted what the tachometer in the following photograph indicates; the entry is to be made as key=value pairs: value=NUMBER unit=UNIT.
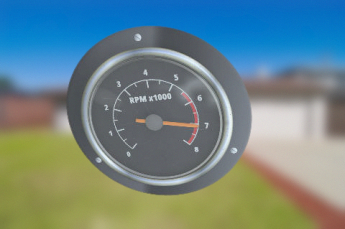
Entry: value=7000 unit=rpm
